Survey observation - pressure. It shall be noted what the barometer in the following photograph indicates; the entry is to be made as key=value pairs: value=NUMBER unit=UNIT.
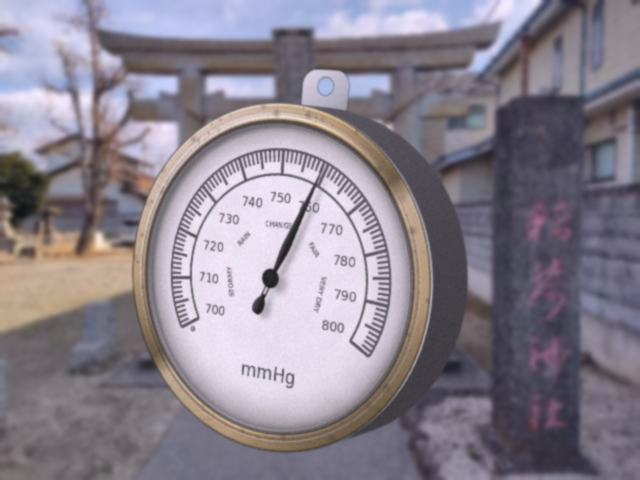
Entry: value=760 unit=mmHg
